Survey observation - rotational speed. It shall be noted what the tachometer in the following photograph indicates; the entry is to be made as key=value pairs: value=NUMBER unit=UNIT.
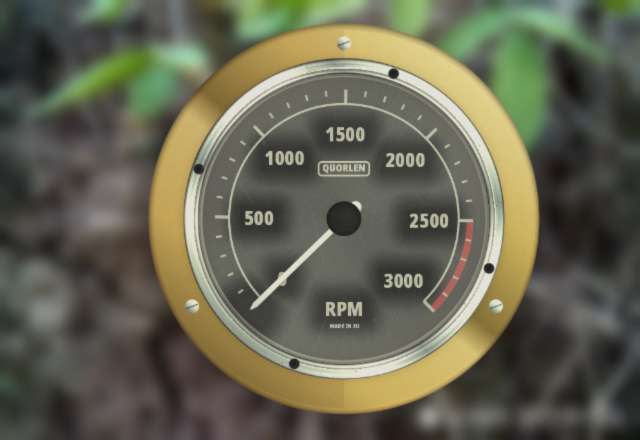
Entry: value=0 unit=rpm
